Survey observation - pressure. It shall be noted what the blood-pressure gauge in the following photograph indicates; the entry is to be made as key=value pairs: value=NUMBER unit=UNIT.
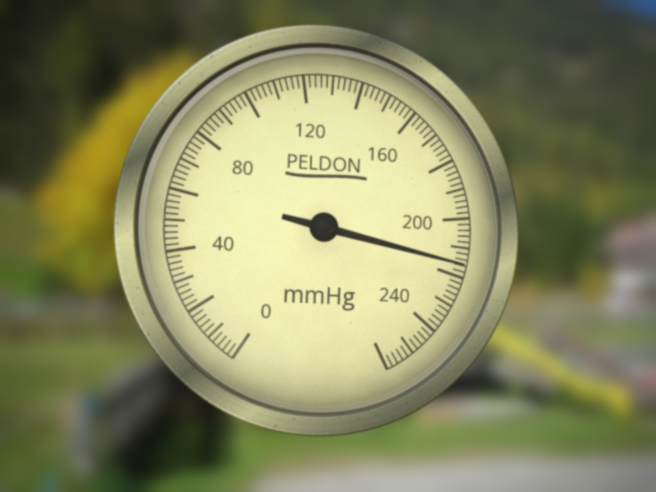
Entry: value=216 unit=mmHg
